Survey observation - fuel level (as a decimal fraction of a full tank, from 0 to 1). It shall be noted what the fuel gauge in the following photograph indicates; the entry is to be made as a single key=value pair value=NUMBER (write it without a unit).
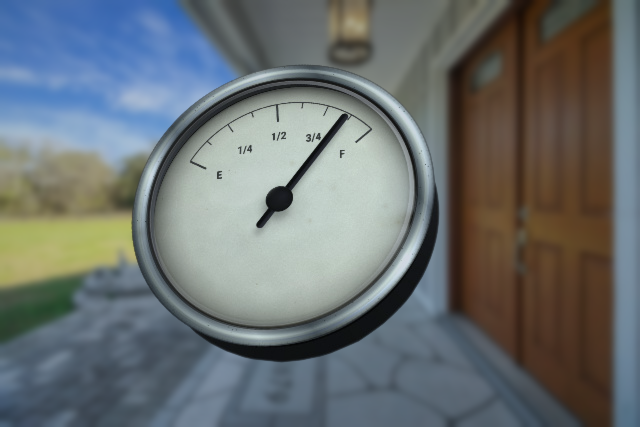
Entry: value=0.875
